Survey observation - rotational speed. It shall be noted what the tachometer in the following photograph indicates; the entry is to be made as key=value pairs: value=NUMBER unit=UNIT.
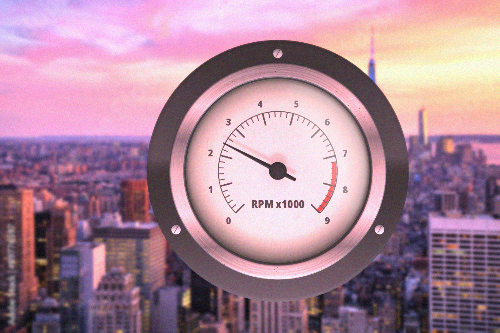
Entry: value=2400 unit=rpm
